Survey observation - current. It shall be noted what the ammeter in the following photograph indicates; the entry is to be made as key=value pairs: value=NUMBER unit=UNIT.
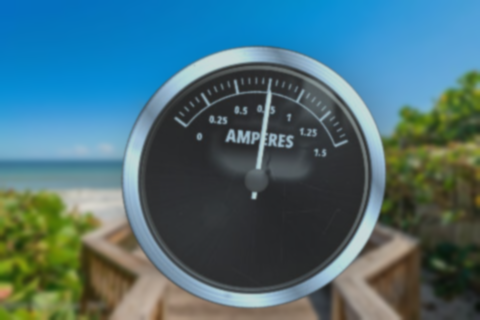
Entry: value=0.75 unit=A
